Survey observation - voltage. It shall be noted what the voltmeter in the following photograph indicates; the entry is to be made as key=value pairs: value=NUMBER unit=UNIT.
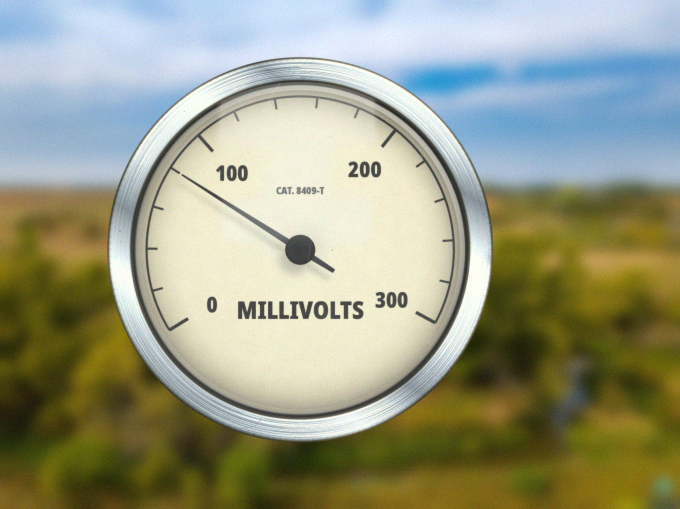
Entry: value=80 unit=mV
